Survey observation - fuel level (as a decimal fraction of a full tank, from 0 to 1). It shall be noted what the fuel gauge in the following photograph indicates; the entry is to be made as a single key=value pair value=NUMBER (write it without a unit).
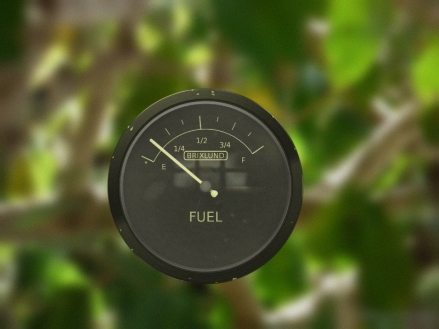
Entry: value=0.125
